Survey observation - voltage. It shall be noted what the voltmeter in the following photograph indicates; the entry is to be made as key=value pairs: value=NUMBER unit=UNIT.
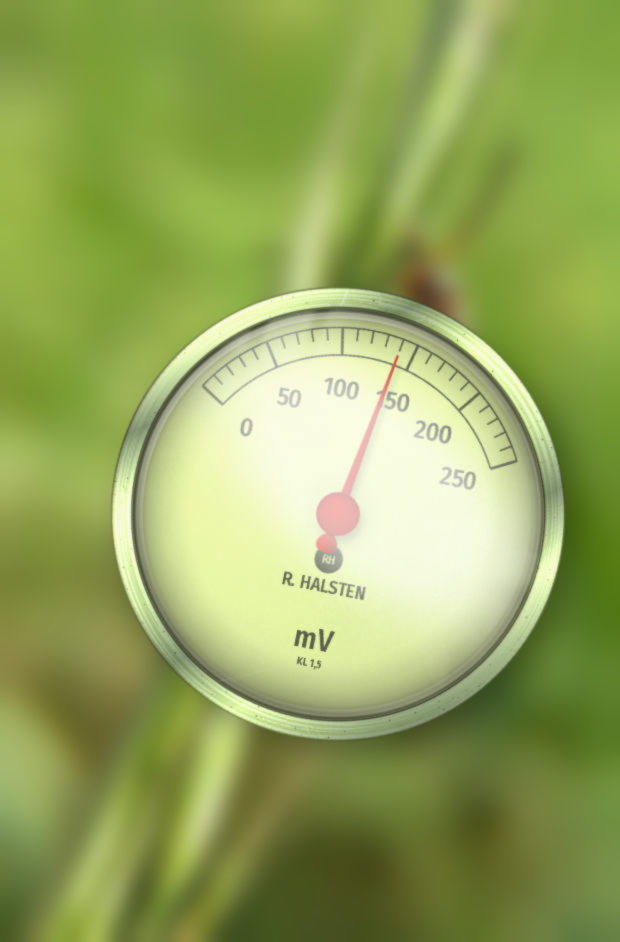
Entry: value=140 unit=mV
